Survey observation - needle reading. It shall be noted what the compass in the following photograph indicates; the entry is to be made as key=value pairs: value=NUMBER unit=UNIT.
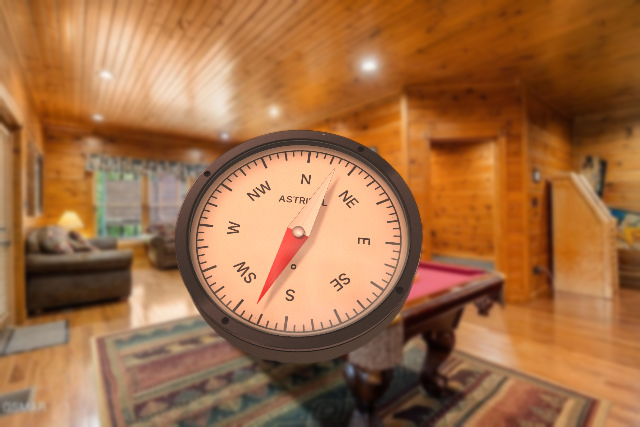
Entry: value=200 unit=°
